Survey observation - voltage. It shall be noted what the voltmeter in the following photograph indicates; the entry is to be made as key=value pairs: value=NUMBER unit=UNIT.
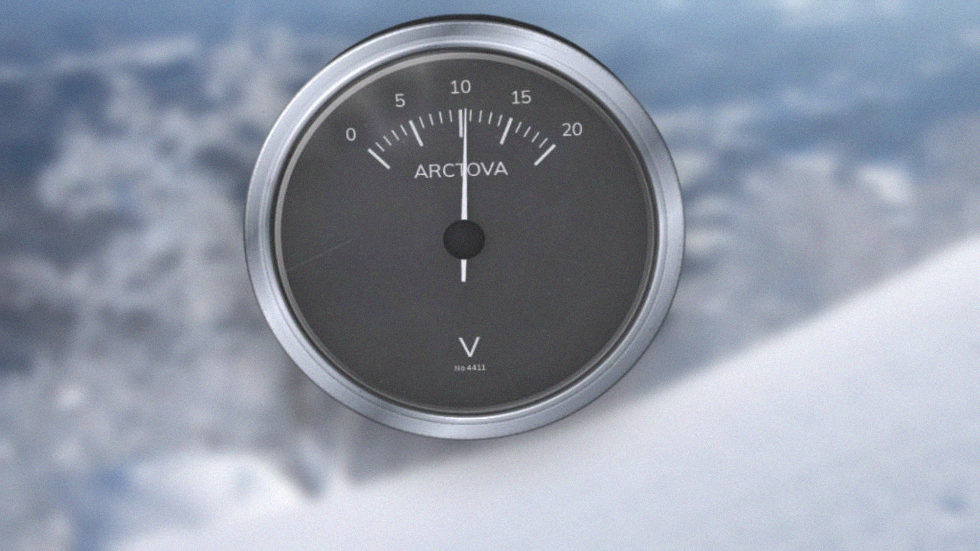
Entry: value=10.5 unit=V
